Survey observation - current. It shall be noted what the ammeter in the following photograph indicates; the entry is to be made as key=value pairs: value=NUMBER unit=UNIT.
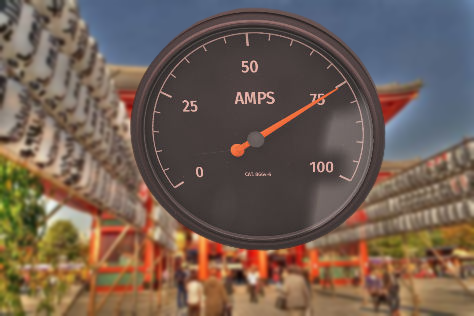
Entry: value=75 unit=A
